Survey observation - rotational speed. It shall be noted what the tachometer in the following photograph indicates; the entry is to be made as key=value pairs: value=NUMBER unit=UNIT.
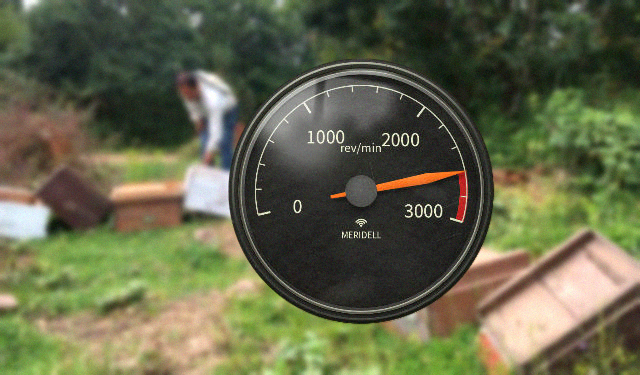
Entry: value=2600 unit=rpm
